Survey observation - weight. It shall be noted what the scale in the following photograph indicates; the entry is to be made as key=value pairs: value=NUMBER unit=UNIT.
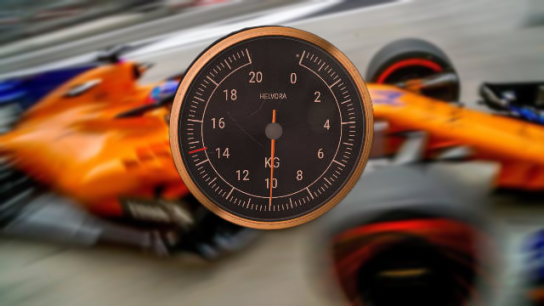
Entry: value=10 unit=kg
